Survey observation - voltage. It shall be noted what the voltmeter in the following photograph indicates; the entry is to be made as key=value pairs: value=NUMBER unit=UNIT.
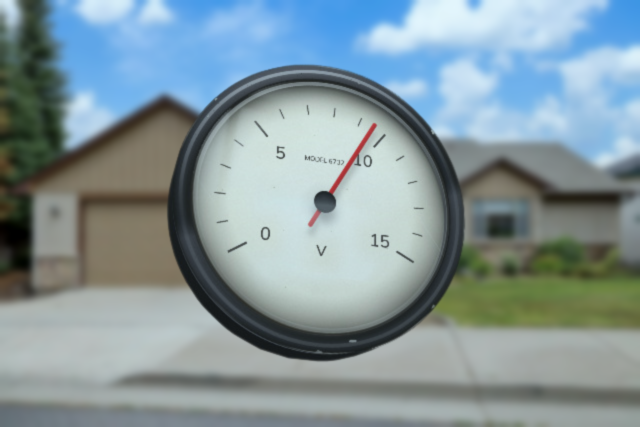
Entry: value=9.5 unit=V
